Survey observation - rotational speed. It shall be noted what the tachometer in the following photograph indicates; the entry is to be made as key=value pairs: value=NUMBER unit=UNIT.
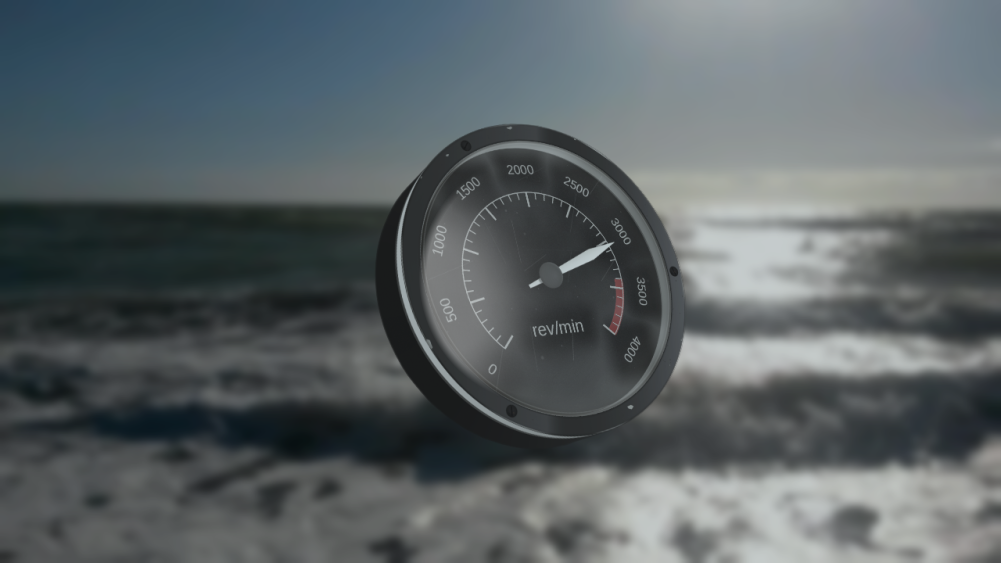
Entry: value=3050 unit=rpm
